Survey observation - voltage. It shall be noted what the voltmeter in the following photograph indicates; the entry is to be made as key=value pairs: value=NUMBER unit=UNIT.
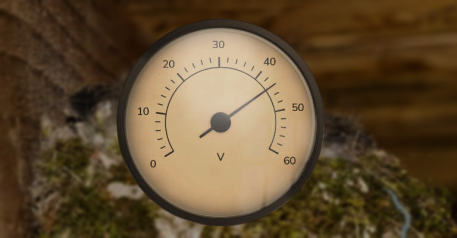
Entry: value=44 unit=V
